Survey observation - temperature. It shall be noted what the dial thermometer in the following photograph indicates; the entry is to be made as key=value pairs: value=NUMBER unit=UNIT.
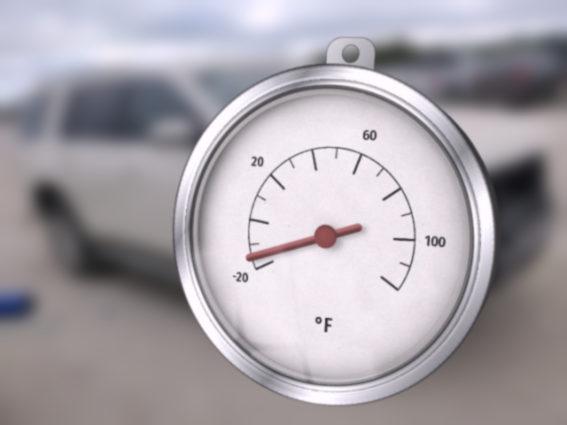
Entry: value=-15 unit=°F
